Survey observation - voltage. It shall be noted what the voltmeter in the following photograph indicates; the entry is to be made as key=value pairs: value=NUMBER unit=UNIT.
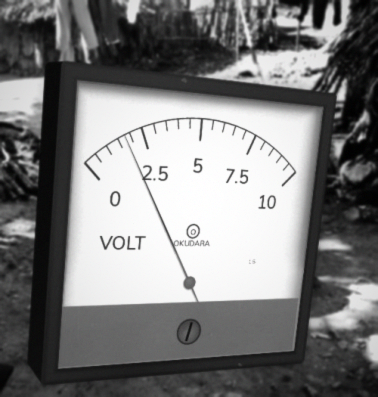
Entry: value=1.75 unit=V
